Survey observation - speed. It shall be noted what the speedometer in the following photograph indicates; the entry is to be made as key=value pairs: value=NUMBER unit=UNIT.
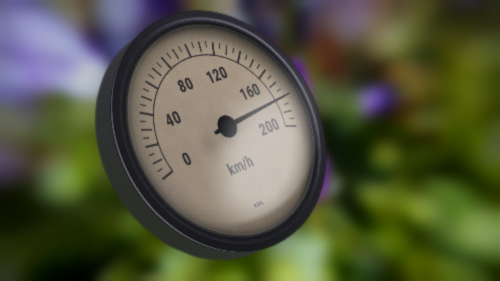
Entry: value=180 unit=km/h
